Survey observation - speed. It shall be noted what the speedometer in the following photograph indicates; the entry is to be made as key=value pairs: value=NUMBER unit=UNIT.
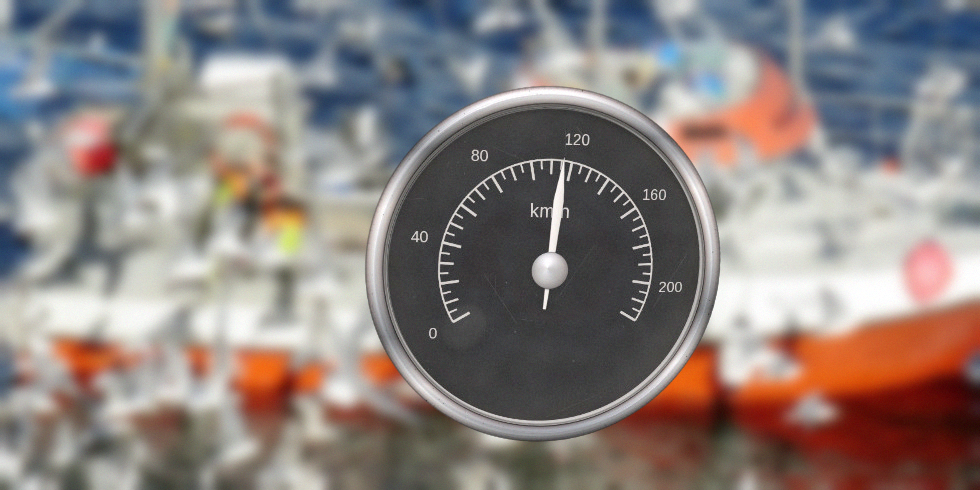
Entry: value=115 unit=km/h
